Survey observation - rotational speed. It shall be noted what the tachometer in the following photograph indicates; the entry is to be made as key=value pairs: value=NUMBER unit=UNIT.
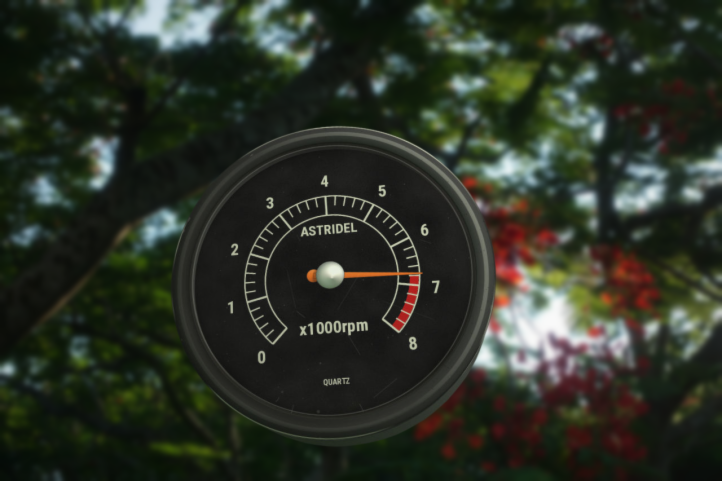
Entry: value=6800 unit=rpm
